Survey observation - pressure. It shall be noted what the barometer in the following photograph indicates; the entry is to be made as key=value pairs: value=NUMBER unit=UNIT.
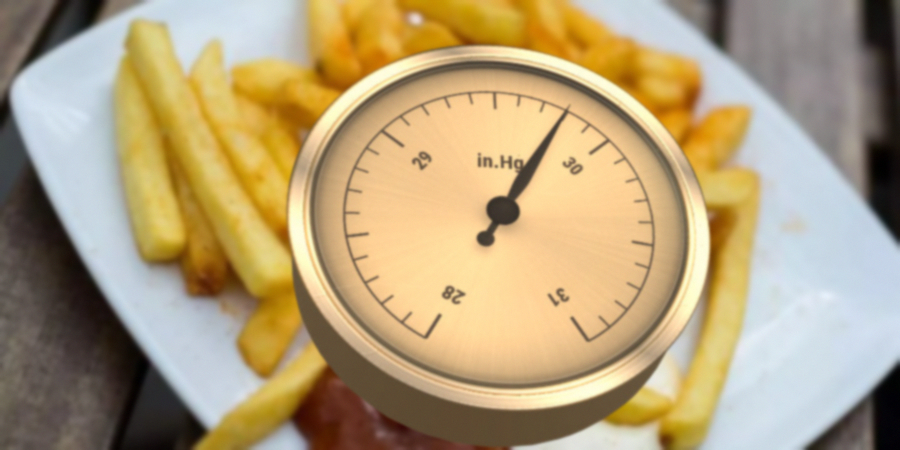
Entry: value=29.8 unit=inHg
